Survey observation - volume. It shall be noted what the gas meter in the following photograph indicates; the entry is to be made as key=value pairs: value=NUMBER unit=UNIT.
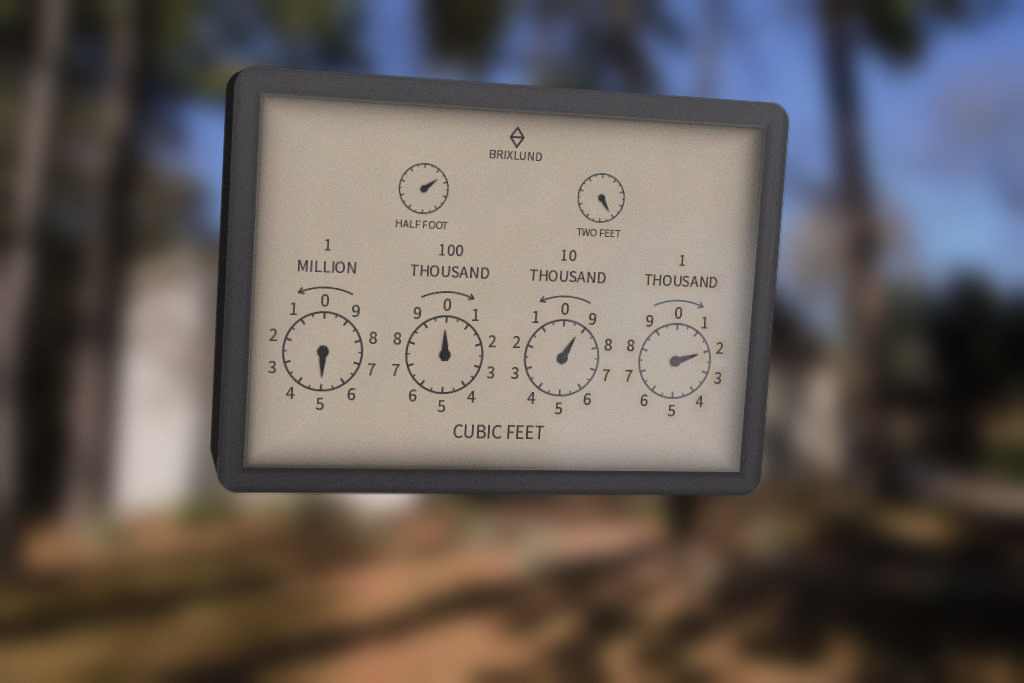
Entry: value=499200 unit=ft³
